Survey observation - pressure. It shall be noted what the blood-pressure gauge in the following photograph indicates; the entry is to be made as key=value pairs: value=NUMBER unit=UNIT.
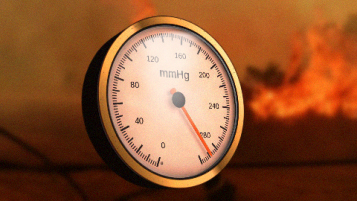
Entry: value=290 unit=mmHg
